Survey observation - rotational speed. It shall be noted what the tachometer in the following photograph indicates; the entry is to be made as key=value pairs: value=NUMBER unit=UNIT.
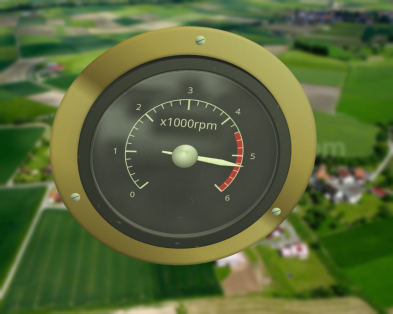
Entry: value=5200 unit=rpm
